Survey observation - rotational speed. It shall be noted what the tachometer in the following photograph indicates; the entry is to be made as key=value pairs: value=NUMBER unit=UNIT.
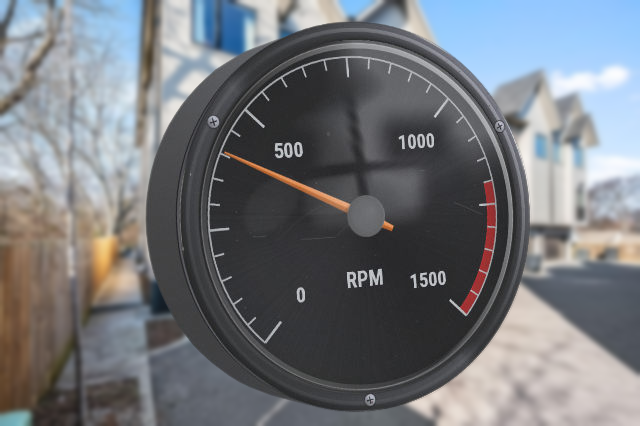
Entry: value=400 unit=rpm
